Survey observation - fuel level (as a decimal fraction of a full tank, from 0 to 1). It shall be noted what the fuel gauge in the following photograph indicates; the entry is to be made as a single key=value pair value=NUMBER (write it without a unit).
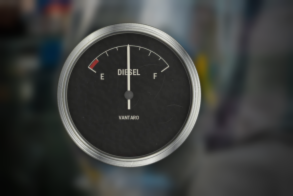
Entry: value=0.5
